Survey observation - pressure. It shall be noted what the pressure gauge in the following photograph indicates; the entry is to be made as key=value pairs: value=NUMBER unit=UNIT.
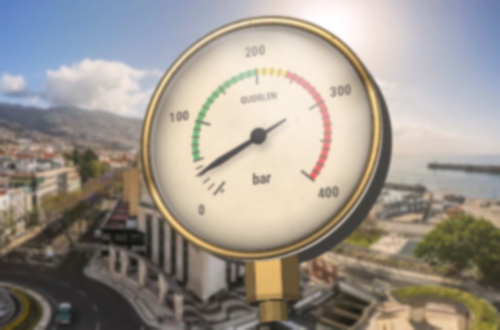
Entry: value=30 unit=bar
